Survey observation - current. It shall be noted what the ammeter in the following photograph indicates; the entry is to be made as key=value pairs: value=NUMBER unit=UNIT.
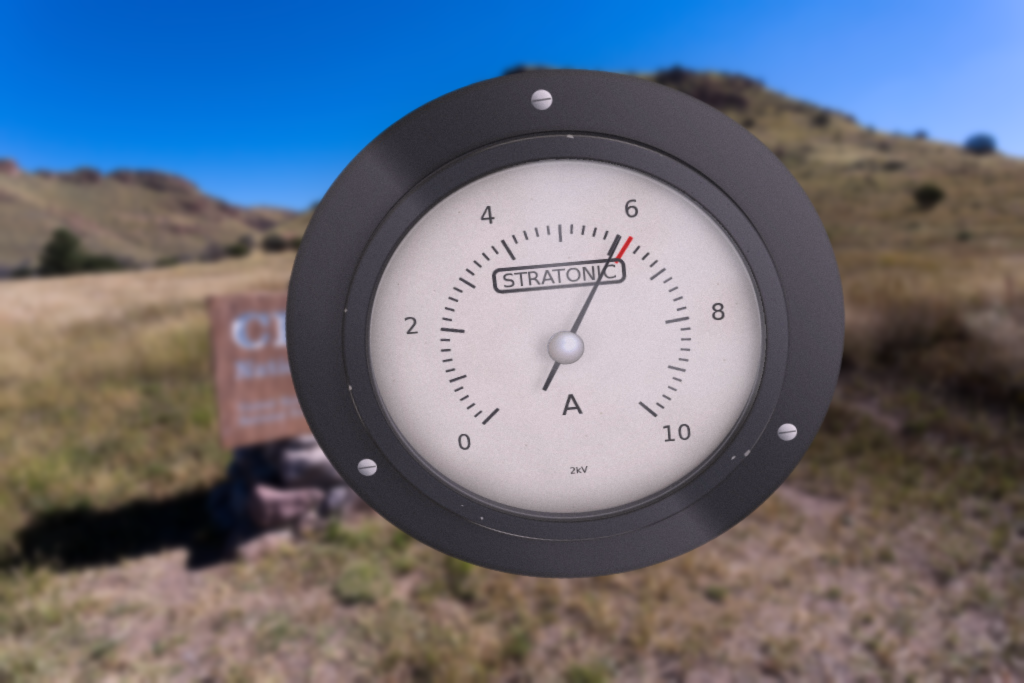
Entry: value=6 unit=A
